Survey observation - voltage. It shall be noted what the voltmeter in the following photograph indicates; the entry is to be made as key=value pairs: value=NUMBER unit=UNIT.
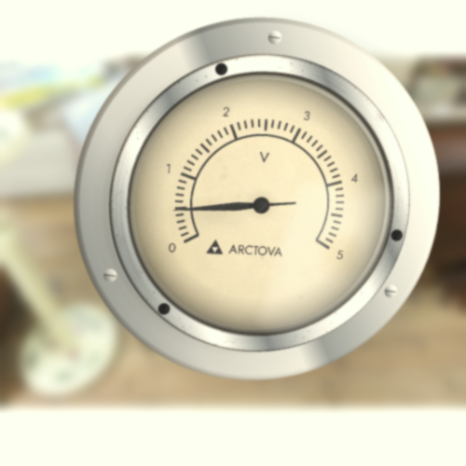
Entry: value=0.5 unit=V
